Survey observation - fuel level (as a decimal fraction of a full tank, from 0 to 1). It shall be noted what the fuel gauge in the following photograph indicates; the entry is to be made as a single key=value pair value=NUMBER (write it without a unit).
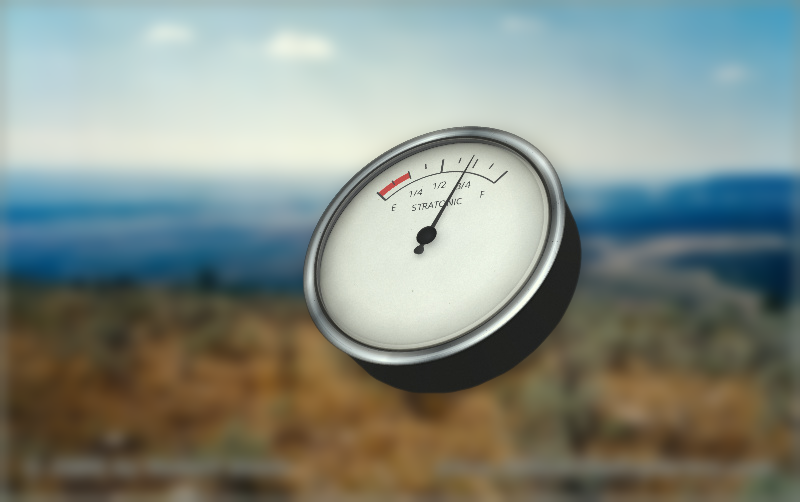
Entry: value=0.75
